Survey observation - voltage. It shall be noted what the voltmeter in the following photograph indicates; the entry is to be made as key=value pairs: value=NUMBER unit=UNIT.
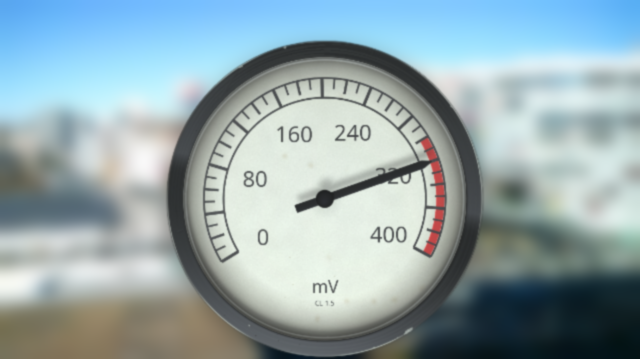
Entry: value=320 unit=mV
